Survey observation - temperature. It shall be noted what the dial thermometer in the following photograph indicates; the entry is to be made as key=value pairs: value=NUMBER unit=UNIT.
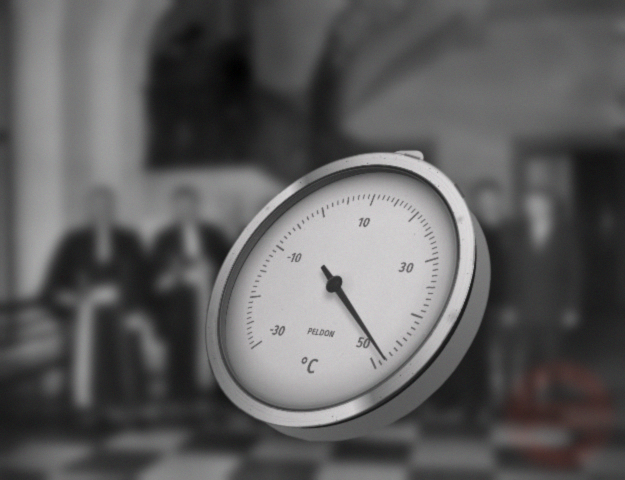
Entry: value=48 unit=°C
